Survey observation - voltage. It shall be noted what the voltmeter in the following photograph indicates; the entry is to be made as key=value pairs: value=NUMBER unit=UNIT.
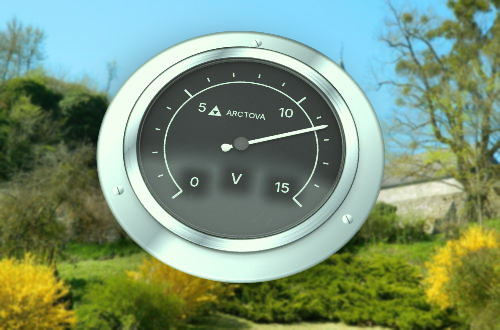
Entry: value=11.5 unit=V
